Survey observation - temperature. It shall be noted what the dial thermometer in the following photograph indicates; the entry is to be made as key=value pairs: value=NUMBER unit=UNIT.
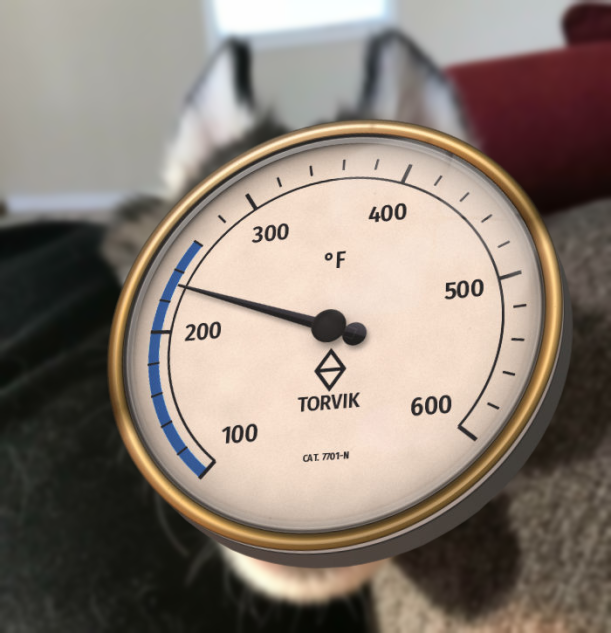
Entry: value=230 unit=°F
